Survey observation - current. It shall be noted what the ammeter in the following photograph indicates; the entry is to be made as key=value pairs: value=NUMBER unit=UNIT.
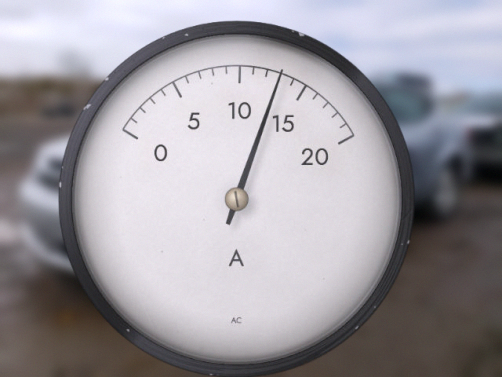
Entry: value=13 unit=A
